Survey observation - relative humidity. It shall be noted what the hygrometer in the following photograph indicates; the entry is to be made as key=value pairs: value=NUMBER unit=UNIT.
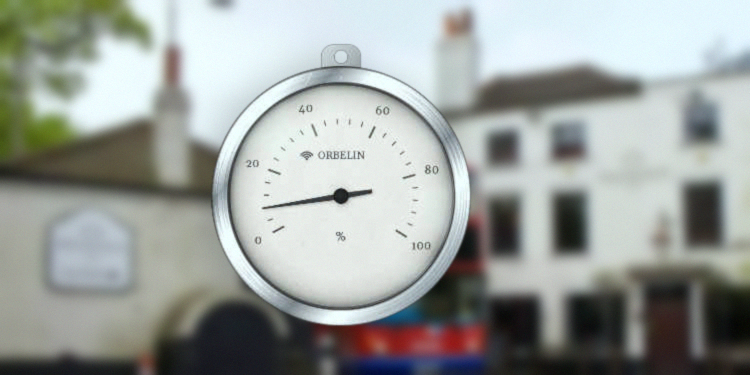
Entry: value=8 unit=%
